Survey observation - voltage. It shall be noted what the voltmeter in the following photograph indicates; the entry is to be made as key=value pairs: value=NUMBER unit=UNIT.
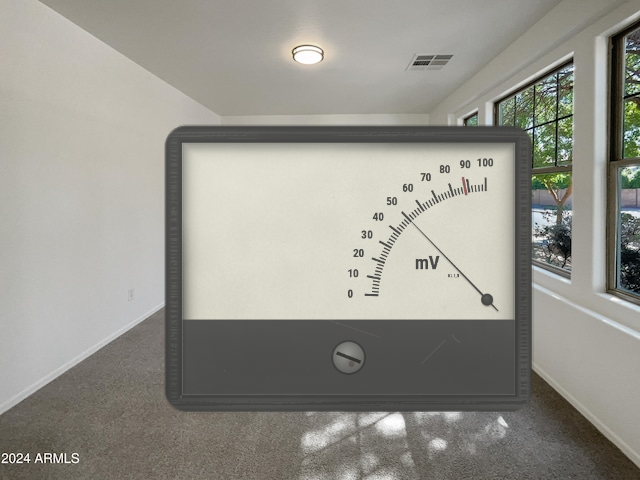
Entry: value=50 unit=mV
